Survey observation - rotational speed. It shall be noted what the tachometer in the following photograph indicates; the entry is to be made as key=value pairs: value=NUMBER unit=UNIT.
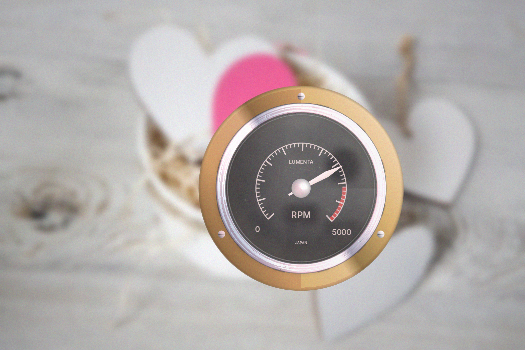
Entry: value=3600 unit=rpm
